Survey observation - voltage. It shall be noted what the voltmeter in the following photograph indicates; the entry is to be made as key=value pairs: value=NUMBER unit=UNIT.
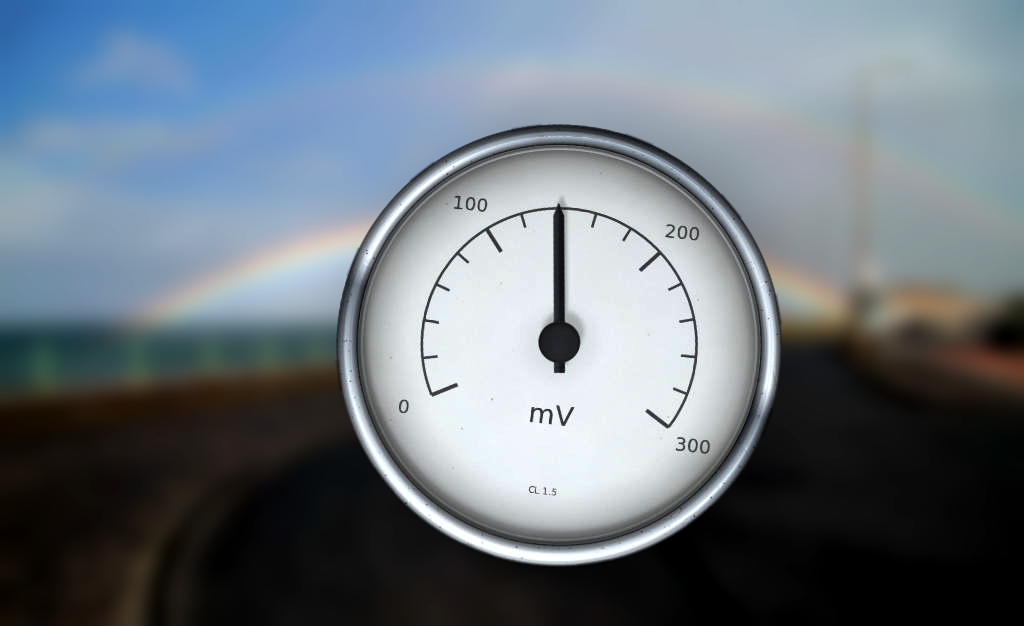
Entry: value=140 unit=mV
